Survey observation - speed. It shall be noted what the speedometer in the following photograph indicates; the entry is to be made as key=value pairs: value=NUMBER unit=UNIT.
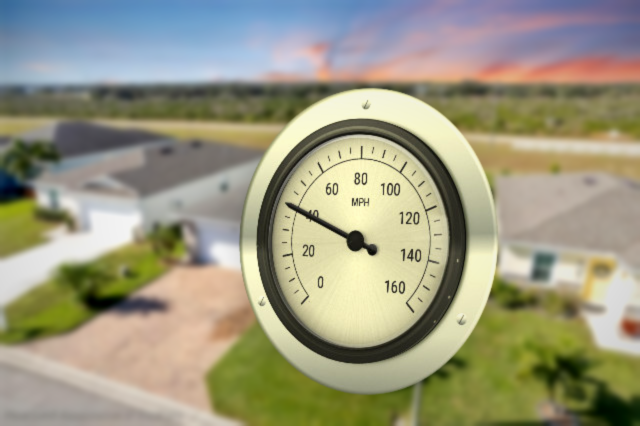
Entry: value=40 unit=mph
